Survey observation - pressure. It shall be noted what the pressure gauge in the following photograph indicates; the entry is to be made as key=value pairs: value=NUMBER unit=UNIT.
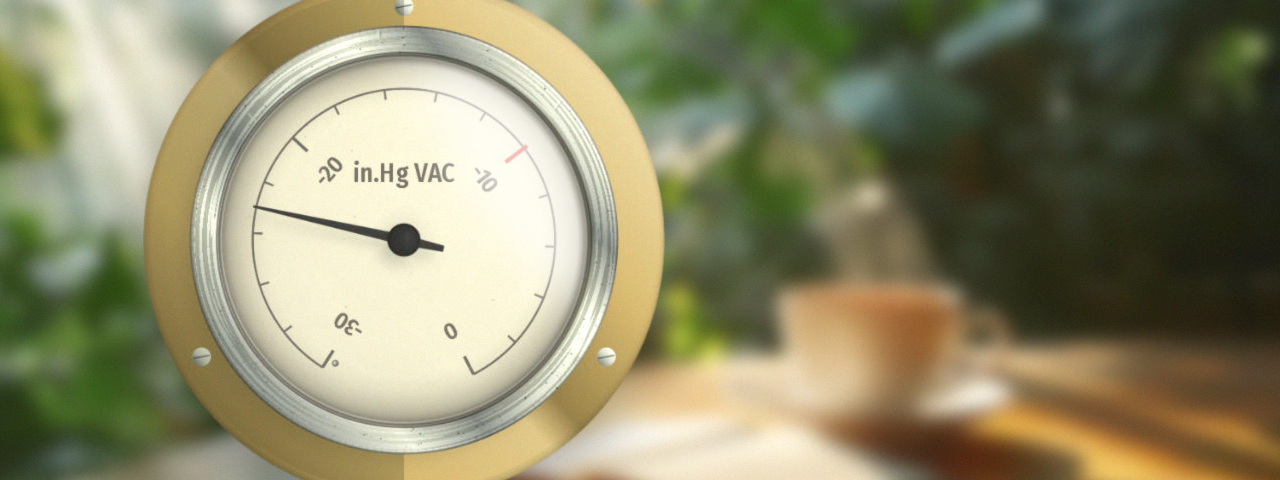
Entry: value=-23 unit=inHg
